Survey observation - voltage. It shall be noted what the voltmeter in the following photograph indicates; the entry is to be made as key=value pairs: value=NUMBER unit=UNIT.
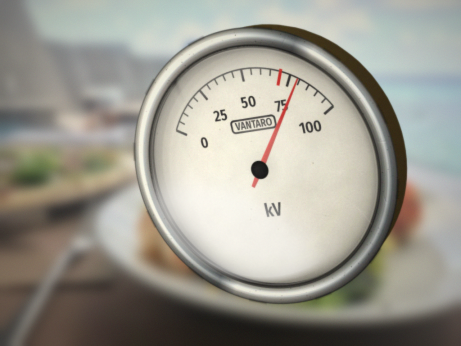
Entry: value=80 unit=kV
